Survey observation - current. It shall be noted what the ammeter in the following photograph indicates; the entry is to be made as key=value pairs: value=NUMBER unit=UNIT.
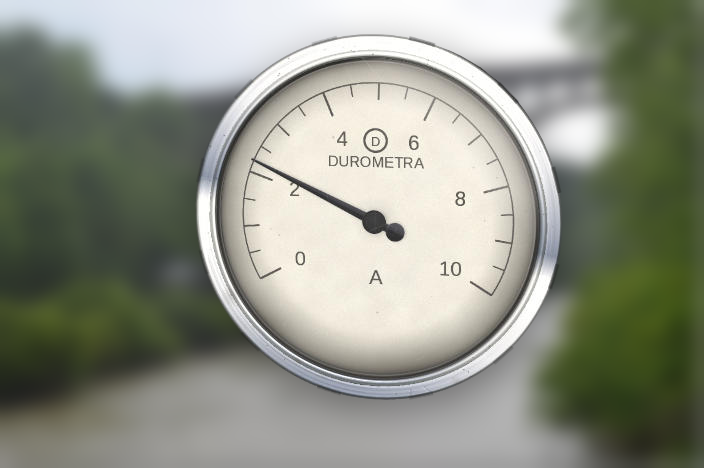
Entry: value=2.25 unit=A
